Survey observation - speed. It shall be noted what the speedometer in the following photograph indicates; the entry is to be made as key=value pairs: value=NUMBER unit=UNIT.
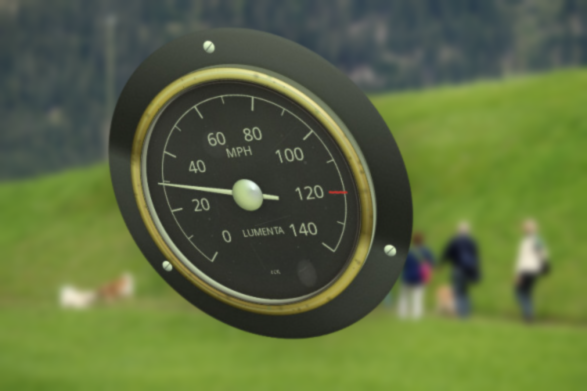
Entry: value=30 unit=mph
